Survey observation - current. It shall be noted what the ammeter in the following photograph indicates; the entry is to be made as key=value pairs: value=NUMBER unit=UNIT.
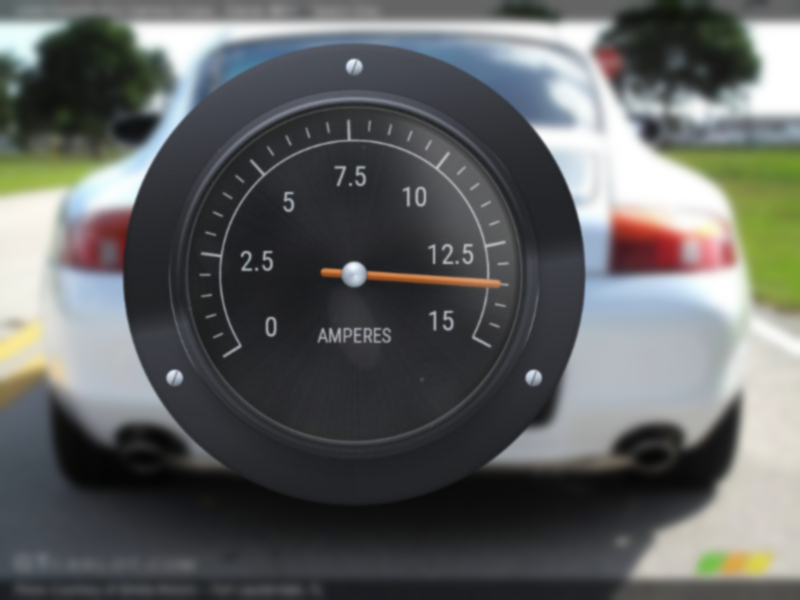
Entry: value=13.5 unit=A
